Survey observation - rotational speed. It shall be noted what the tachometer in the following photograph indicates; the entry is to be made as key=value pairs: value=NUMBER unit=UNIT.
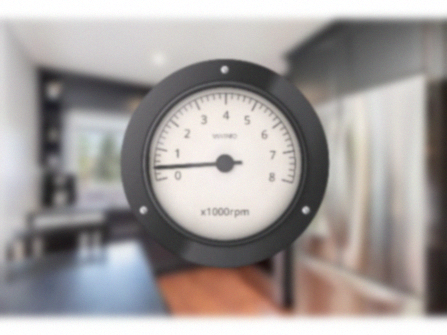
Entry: value=400 unit=rpm
